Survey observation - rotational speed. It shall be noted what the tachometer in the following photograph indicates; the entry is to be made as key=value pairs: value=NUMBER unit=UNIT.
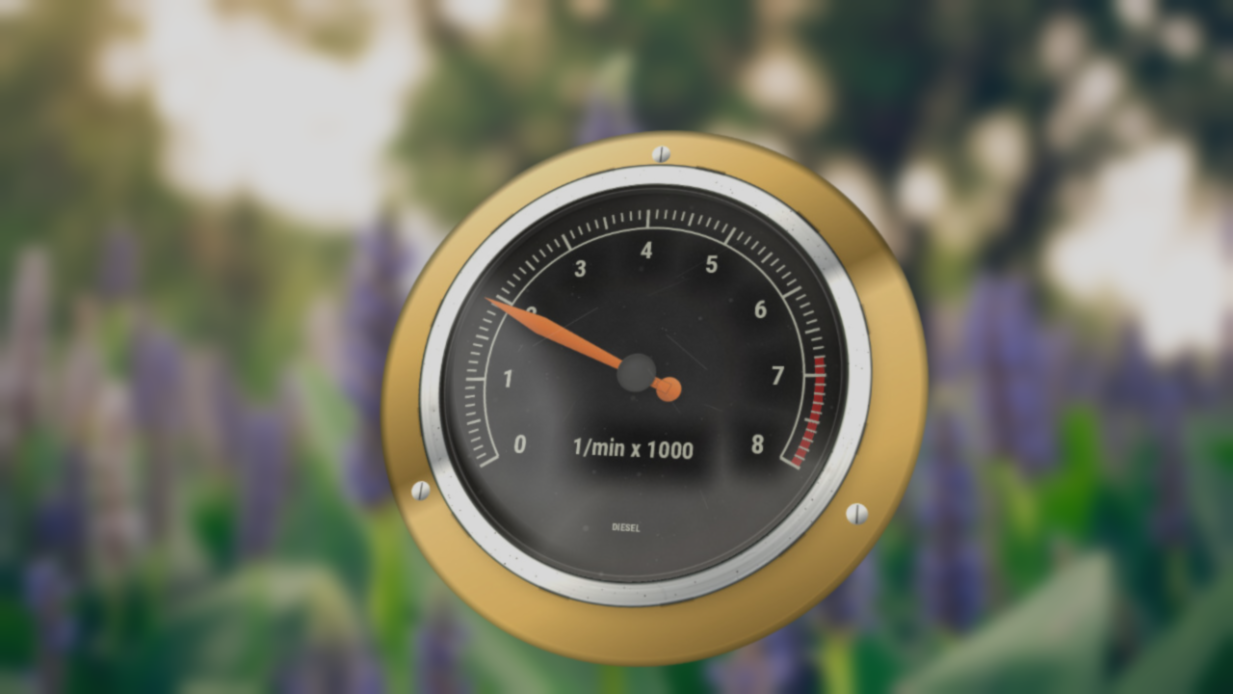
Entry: value=1900 unit=rpm
